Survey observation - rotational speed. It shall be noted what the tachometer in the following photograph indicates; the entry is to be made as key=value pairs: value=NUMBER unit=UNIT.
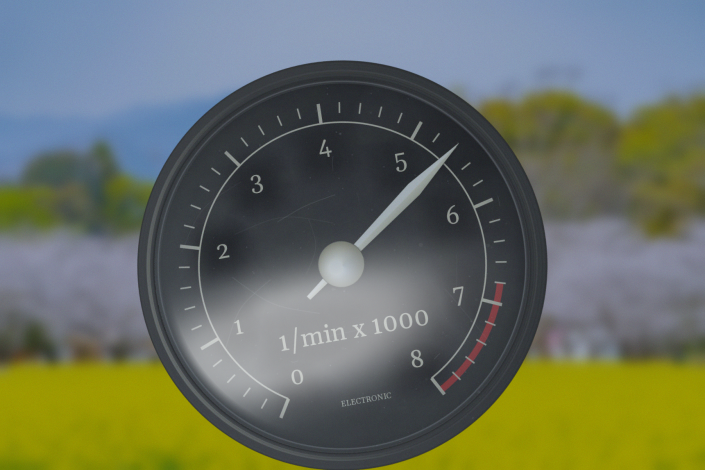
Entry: value=5400 unit=rpm
